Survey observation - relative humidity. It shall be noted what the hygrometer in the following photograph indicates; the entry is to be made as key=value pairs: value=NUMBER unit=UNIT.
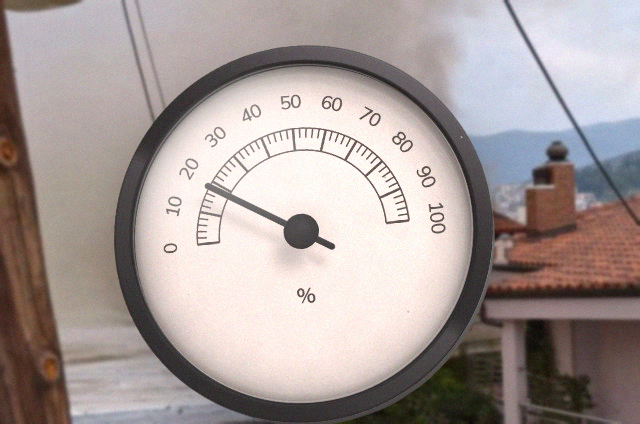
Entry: value=18 unit=%
